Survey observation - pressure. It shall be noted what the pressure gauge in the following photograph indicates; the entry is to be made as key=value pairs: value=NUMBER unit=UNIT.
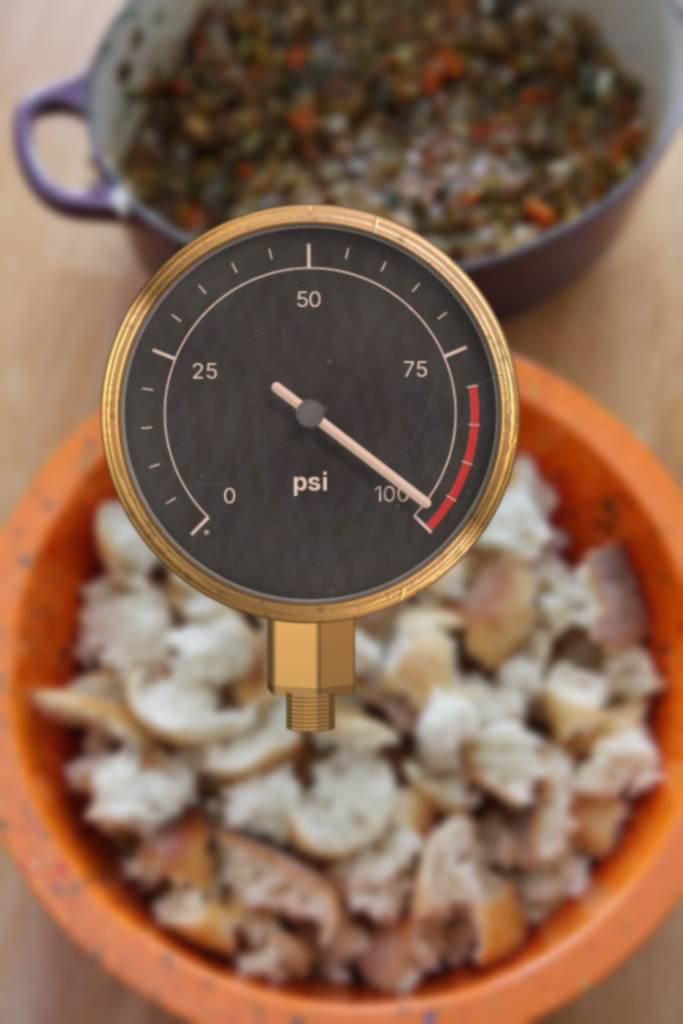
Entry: value=97.5 unit=psi
